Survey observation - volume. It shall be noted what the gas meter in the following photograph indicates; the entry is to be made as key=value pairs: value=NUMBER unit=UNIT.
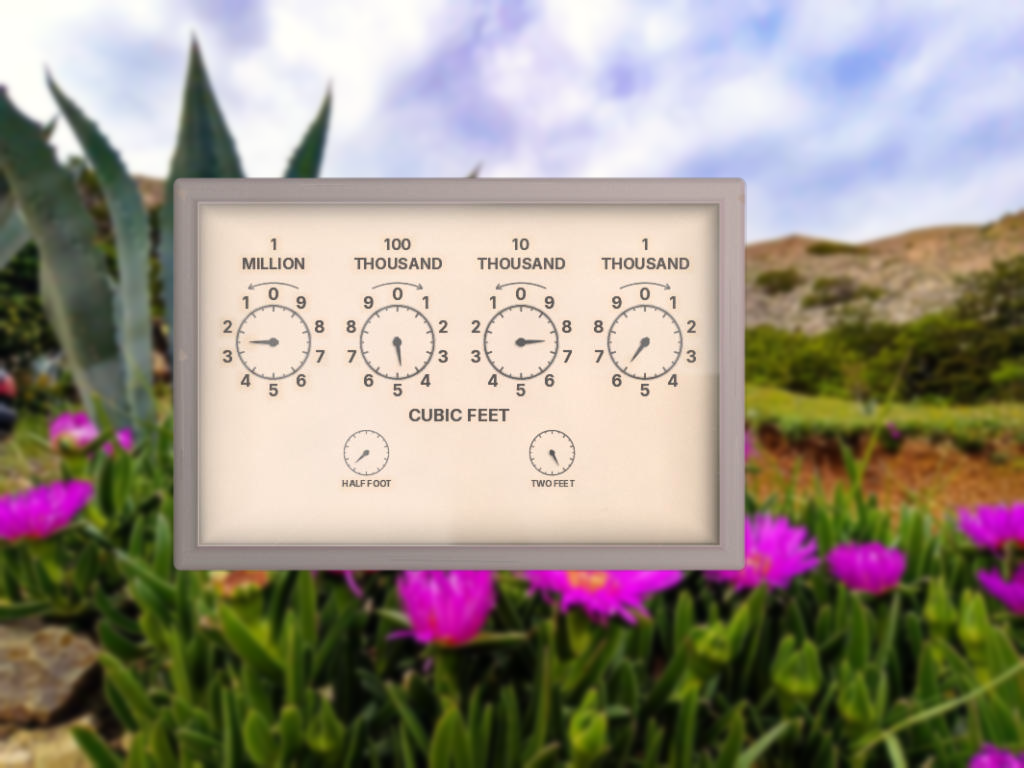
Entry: value=247600 unit=ft³
